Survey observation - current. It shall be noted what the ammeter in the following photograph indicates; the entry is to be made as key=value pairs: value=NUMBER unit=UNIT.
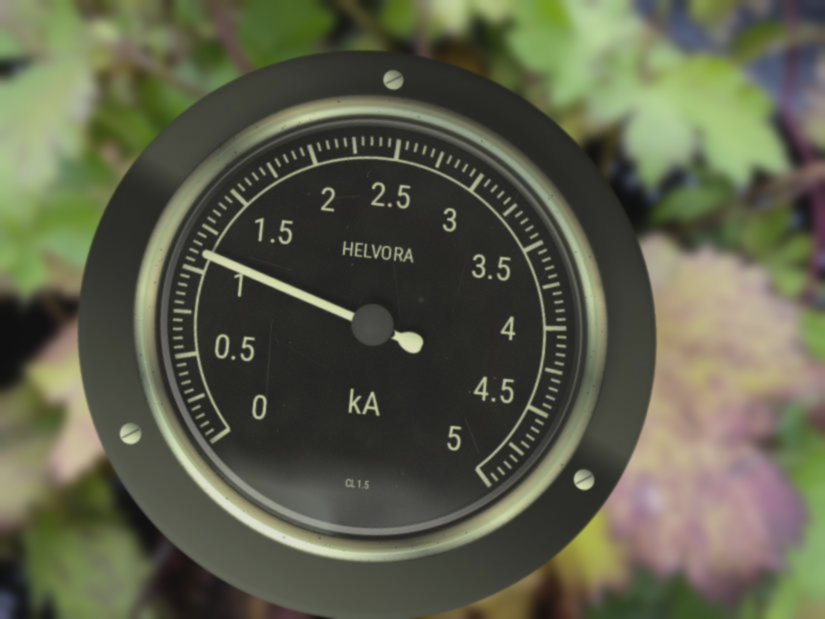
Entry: value=1.1 unit=kA
